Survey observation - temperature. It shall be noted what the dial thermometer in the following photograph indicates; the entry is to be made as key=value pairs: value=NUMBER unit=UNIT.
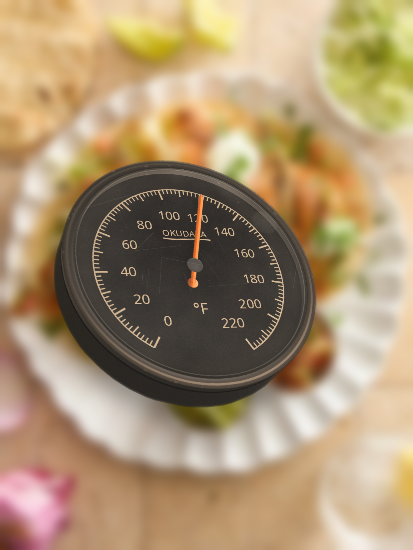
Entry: value=120 unit=°F
